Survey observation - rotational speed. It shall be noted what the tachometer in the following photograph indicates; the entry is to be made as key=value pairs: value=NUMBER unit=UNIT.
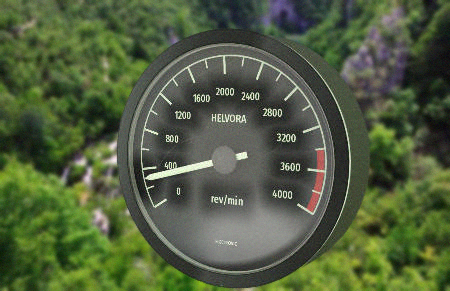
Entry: value=300 unit=rpm
